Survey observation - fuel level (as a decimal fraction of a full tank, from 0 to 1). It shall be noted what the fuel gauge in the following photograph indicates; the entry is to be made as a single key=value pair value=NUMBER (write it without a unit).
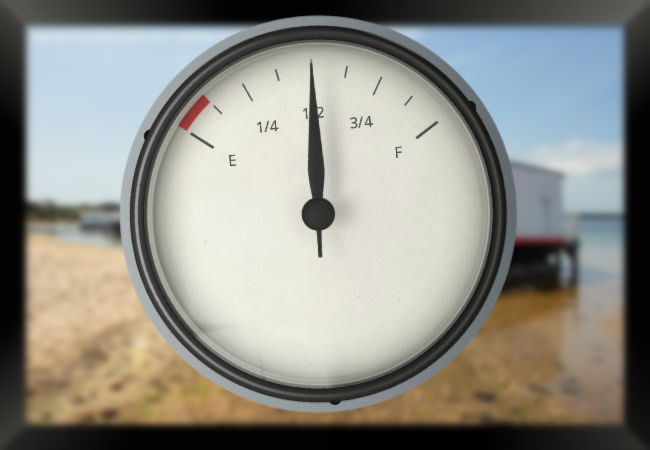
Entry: value=0.5
